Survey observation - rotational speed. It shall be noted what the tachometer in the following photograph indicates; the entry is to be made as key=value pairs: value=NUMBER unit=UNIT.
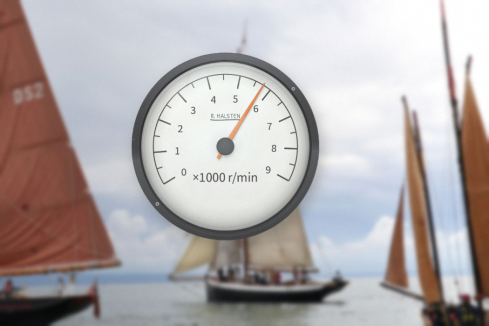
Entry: value=5750 unit=rpm
